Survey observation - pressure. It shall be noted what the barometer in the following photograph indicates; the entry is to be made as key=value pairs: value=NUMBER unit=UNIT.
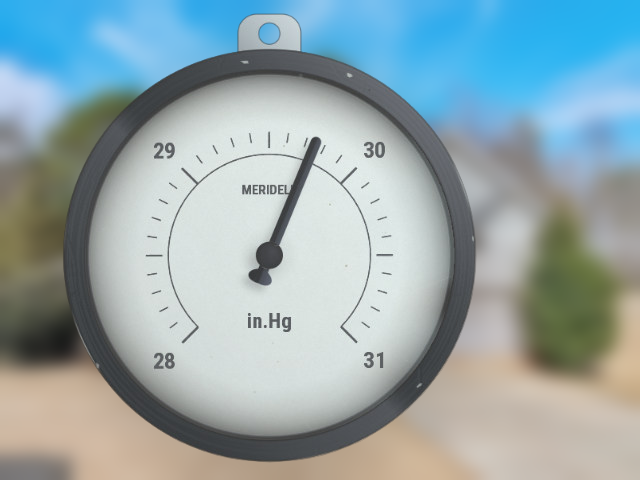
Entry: value=29.75 unit=inHg
